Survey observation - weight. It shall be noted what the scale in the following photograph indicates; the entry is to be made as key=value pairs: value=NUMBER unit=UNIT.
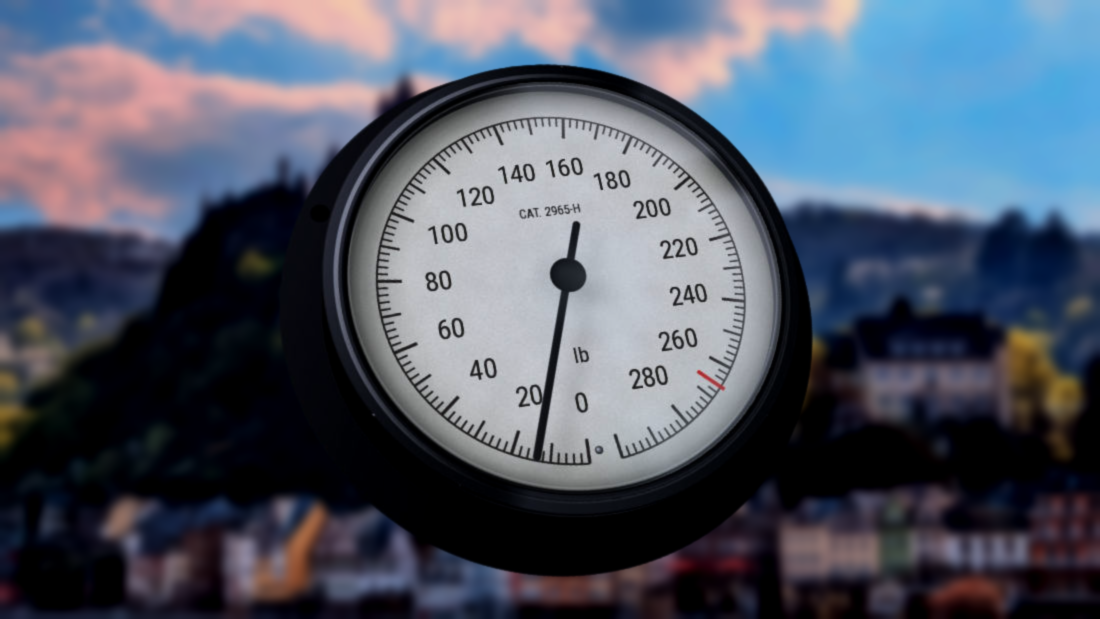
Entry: value=14 unit=lb
